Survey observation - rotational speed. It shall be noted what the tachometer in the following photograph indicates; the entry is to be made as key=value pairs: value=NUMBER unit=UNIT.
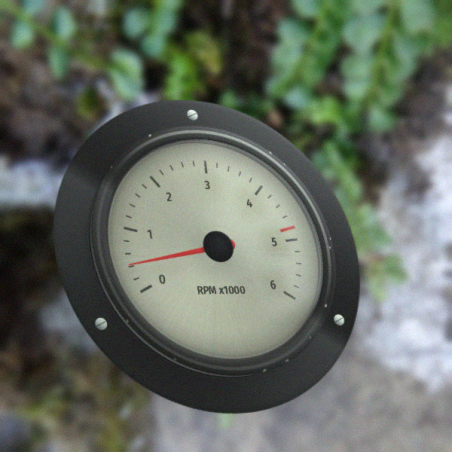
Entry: value=400 unit=rpm
